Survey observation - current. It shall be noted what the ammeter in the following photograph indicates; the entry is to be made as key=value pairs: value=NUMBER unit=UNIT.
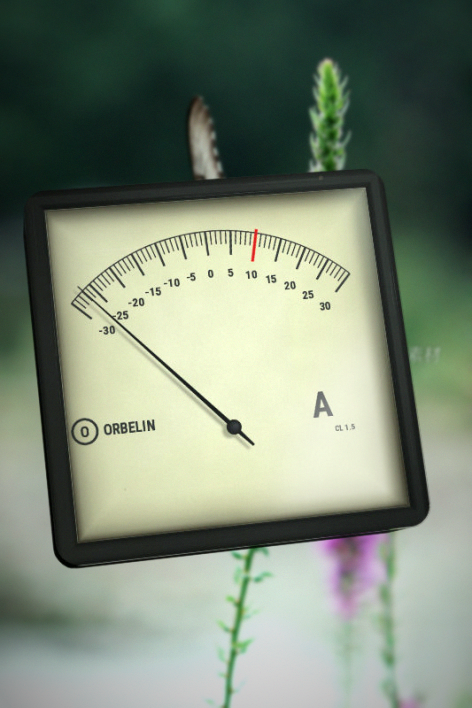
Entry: value=-27 unit=A
